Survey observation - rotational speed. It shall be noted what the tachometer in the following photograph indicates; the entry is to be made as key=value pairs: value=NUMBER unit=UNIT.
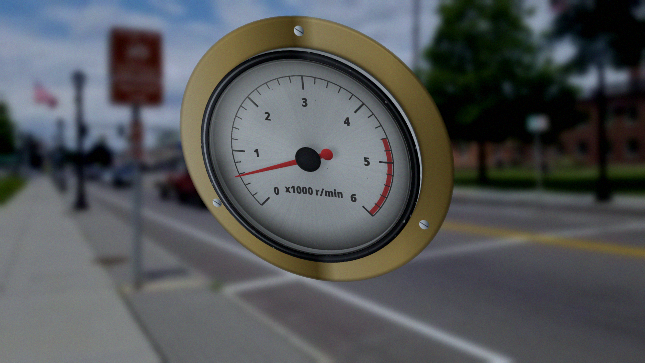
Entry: value=600 unit=rpm
